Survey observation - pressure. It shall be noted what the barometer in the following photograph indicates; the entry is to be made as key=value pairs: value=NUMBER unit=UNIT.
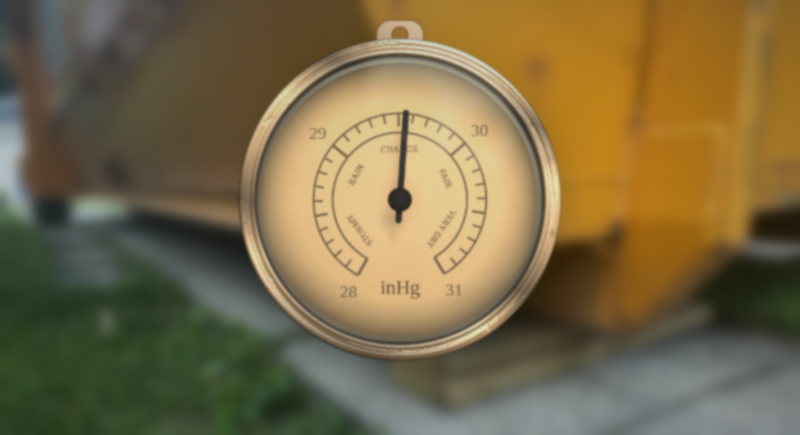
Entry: value=29.55 unit=inHg
